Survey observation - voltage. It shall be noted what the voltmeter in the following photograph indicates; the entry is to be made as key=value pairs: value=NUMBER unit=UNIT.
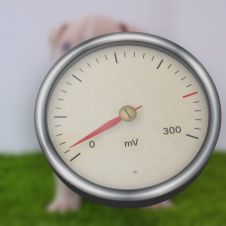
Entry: value=10 unit=mV
